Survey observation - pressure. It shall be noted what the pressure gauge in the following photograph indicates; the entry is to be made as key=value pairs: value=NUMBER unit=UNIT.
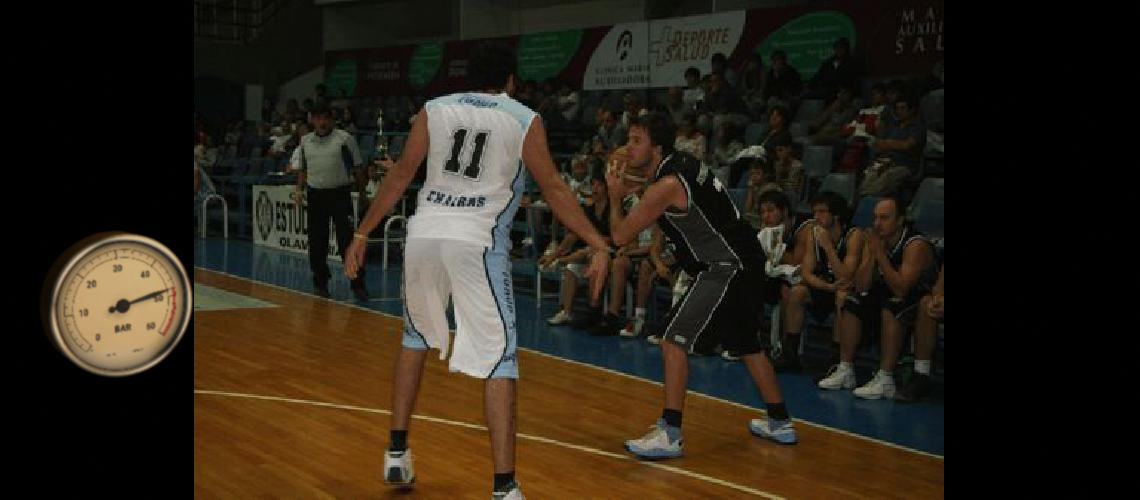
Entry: value=48 unit=bar
